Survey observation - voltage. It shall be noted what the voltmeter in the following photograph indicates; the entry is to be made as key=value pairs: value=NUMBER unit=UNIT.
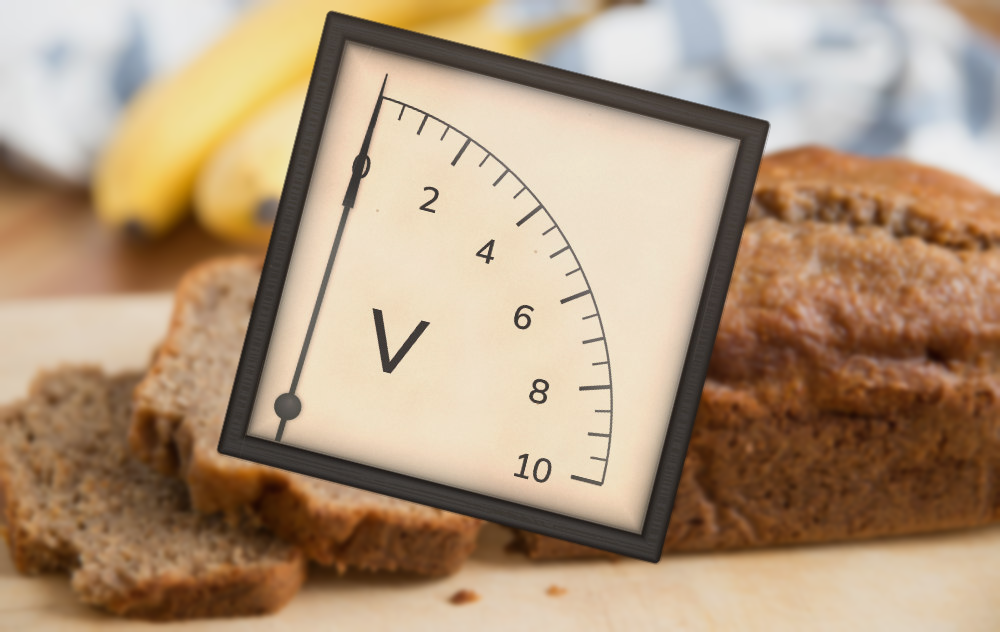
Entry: value=0 unit=V
